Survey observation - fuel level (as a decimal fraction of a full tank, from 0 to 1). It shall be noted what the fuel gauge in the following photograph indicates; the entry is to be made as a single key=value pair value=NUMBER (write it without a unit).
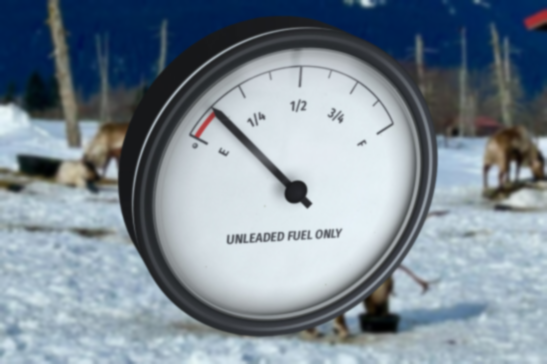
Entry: value=0.125
